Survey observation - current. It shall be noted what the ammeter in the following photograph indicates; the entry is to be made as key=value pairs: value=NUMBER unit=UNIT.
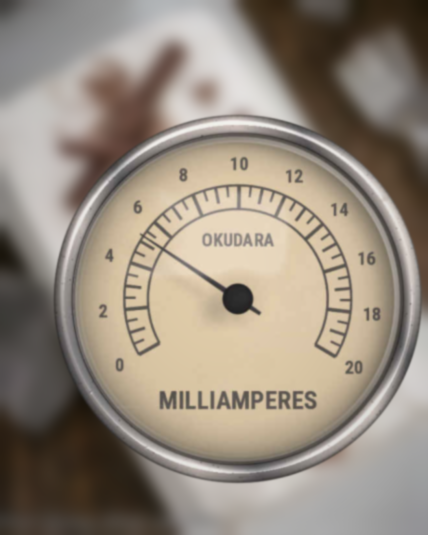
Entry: value=5.25 unit=mA
